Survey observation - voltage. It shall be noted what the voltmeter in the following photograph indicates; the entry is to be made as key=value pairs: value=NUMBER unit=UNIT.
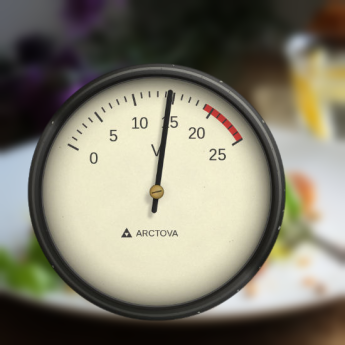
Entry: value=14.5 unit=V
